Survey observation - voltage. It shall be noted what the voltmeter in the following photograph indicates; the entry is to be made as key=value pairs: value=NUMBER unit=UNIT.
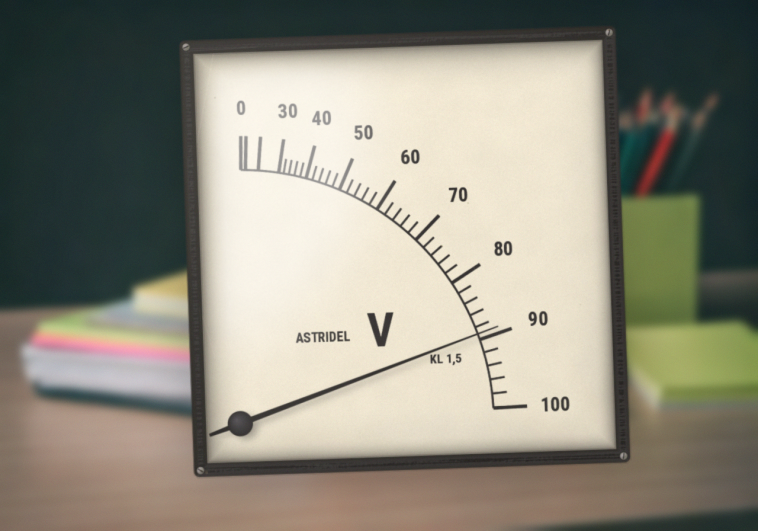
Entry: value=89 unit=V
